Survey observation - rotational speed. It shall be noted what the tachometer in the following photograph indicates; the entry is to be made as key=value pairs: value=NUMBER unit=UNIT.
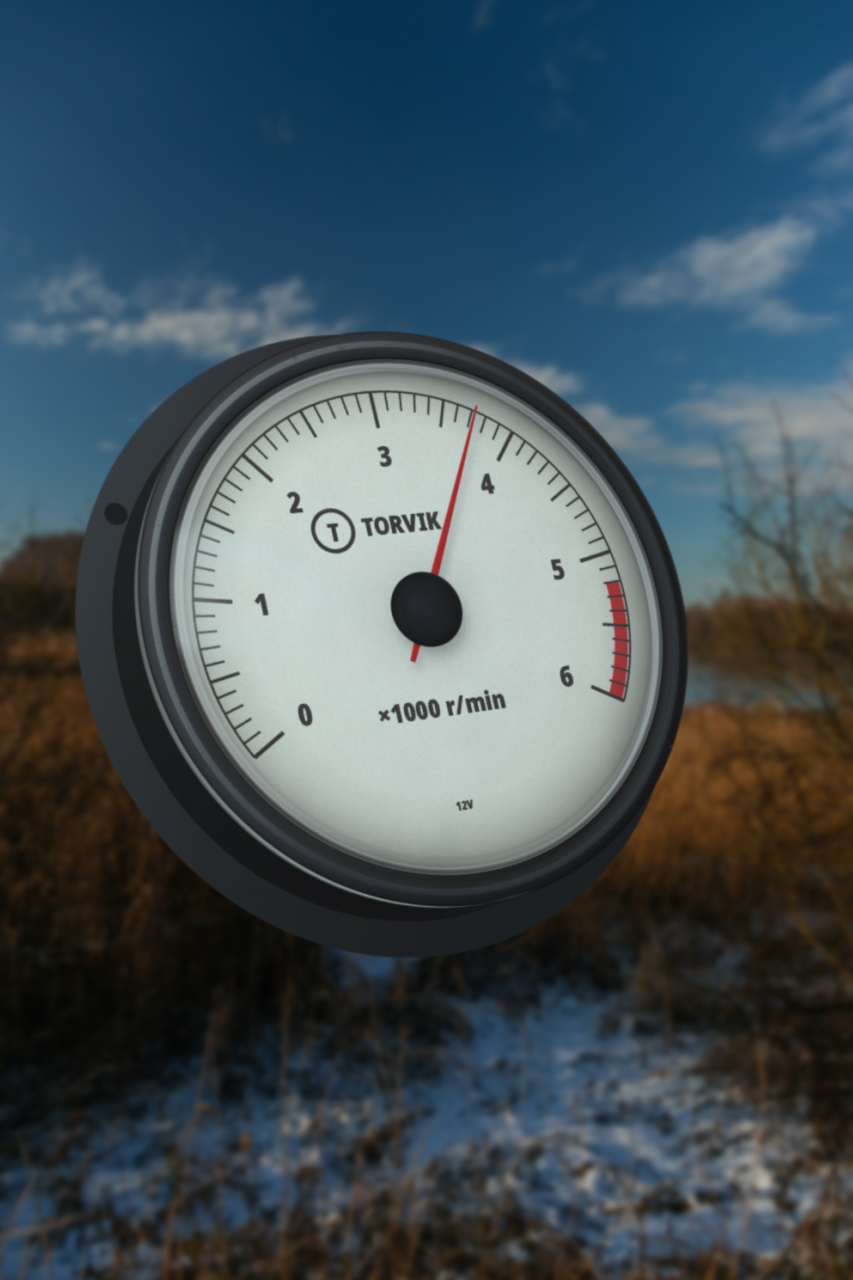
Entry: value=3700 unit=rpm
